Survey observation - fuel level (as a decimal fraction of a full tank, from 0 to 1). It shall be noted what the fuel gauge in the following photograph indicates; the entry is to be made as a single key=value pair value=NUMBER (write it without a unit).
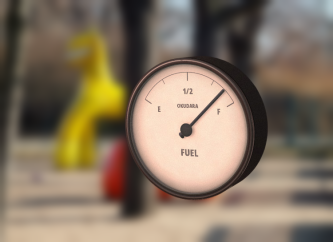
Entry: value=0.875
